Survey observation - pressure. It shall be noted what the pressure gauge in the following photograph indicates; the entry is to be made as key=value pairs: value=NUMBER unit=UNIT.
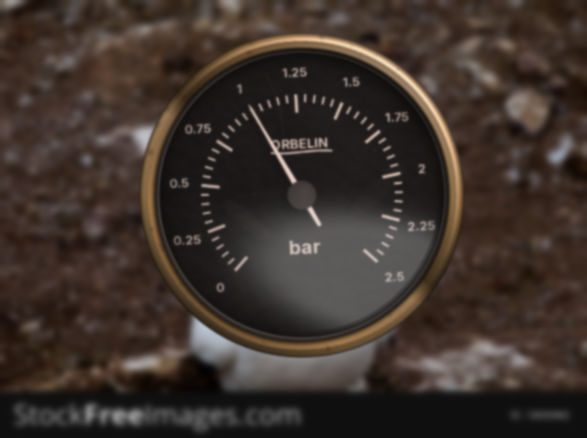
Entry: value=1 unit=bar
